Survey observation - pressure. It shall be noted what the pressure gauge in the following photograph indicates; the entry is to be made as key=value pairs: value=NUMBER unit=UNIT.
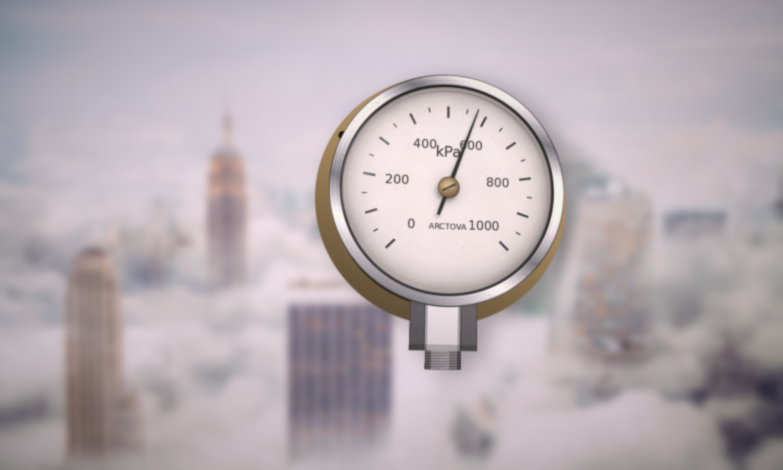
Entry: value=575 unit=kPa
